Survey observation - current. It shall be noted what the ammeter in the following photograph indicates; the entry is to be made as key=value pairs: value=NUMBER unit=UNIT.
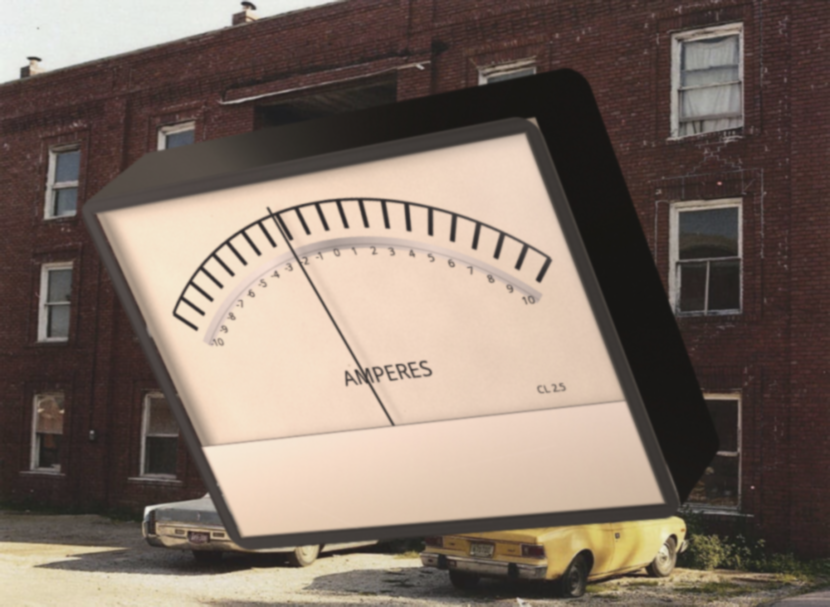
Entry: value=-2 unit=A
